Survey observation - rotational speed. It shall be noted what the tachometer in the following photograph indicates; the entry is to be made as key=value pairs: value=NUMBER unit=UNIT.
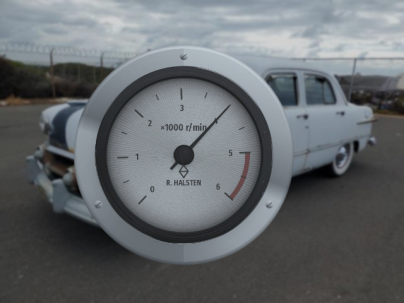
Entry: value=4000 unit=rpm
